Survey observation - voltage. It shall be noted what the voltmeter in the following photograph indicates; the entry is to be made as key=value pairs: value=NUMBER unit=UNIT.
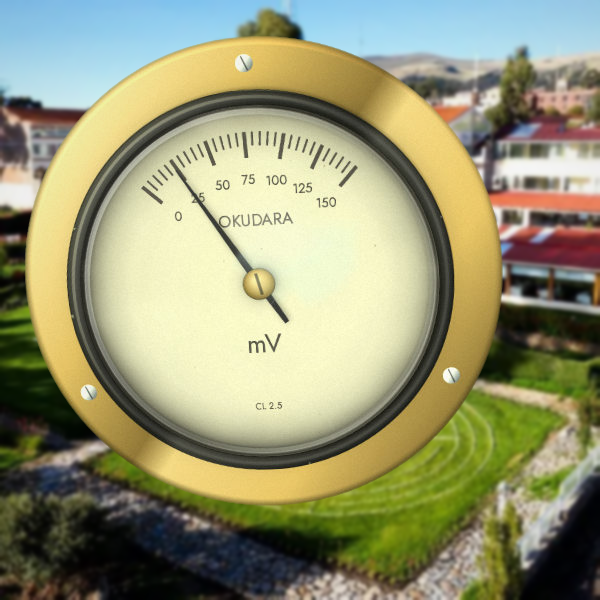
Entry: value=25 unit=mV
